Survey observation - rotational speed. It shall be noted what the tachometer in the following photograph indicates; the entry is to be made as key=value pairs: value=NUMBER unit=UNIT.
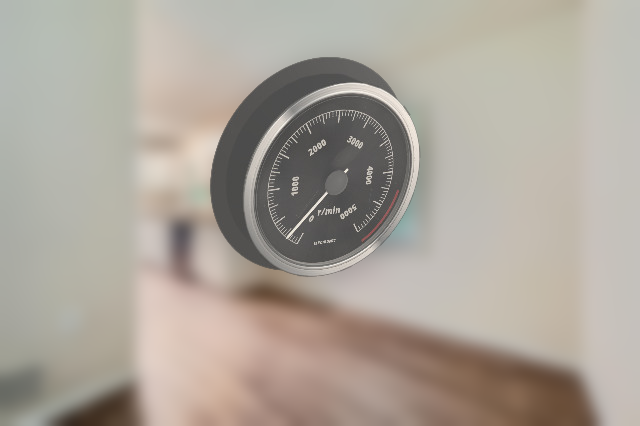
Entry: value=250 unit=rpm
